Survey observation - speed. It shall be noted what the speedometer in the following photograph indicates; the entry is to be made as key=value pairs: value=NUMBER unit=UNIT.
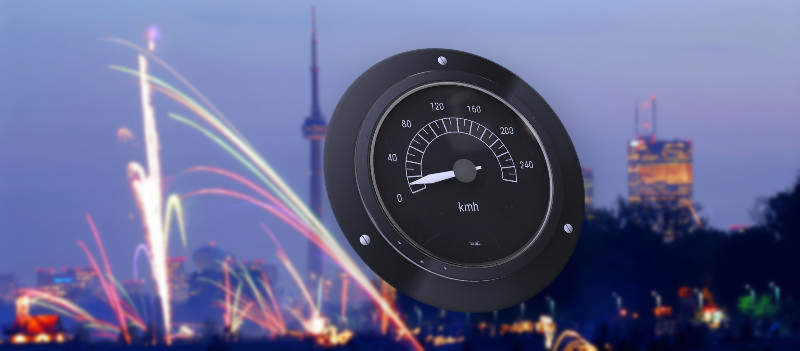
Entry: value=10 unit=km/h
